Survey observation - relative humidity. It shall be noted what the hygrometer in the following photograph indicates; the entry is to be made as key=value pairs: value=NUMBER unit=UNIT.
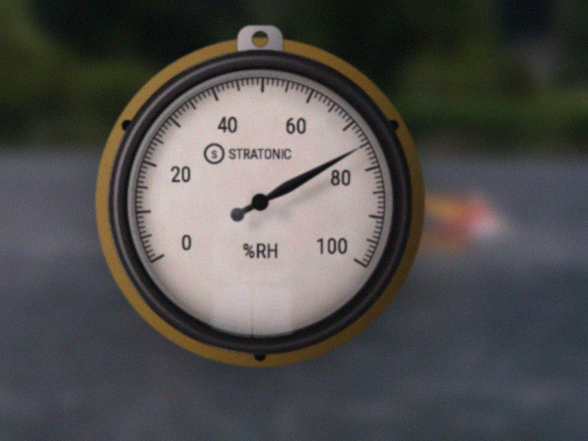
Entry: value=75 unit=%
